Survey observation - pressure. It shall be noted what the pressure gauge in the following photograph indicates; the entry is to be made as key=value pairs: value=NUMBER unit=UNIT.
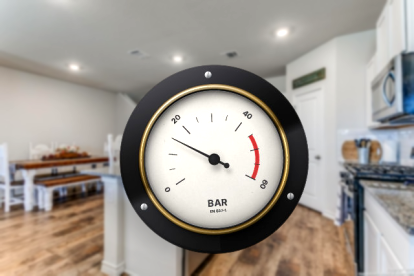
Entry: value=15 unit=bar
